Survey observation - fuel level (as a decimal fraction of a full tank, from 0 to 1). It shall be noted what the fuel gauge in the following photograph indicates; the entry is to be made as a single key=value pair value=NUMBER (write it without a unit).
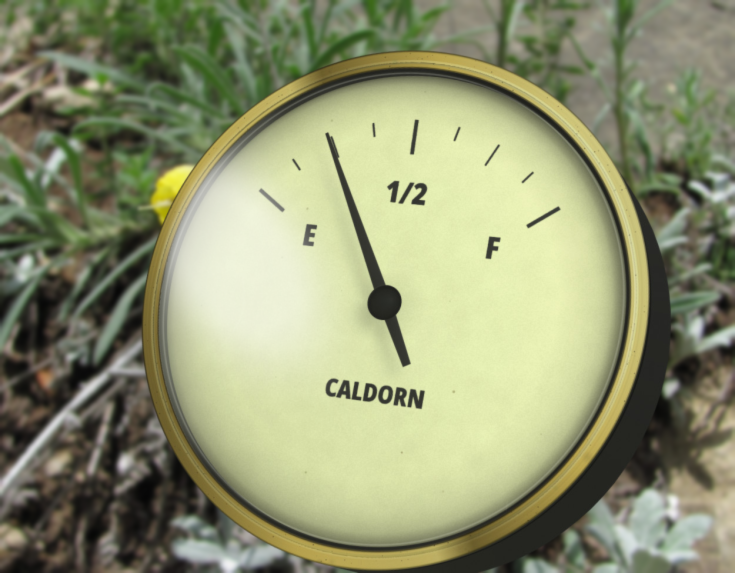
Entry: value=0.25
